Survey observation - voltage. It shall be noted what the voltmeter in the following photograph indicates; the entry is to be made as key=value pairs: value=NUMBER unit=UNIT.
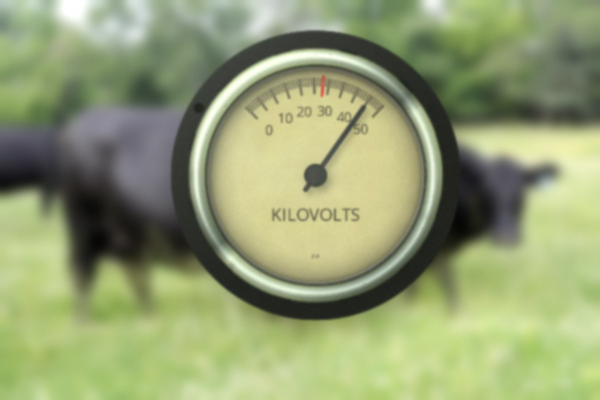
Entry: value=45 unit=kV
